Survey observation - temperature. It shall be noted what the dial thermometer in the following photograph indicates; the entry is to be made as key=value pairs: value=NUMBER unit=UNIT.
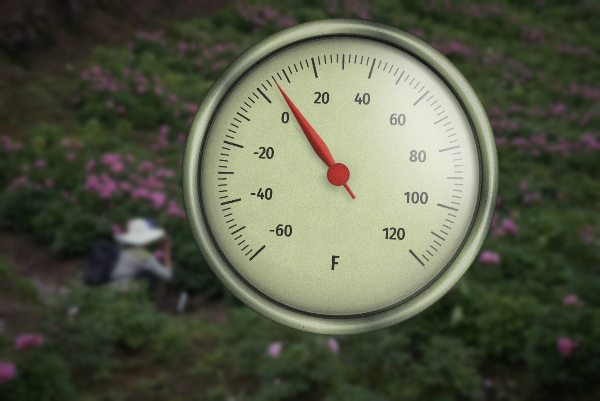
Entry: value=6 unit=°F
